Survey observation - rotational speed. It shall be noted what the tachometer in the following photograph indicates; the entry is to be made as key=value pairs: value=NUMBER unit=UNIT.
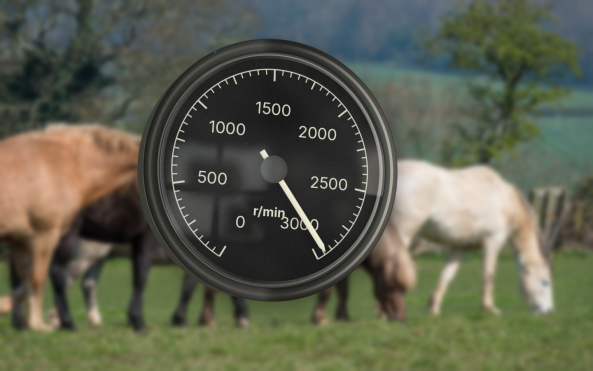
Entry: value=2950 unit=rpm
